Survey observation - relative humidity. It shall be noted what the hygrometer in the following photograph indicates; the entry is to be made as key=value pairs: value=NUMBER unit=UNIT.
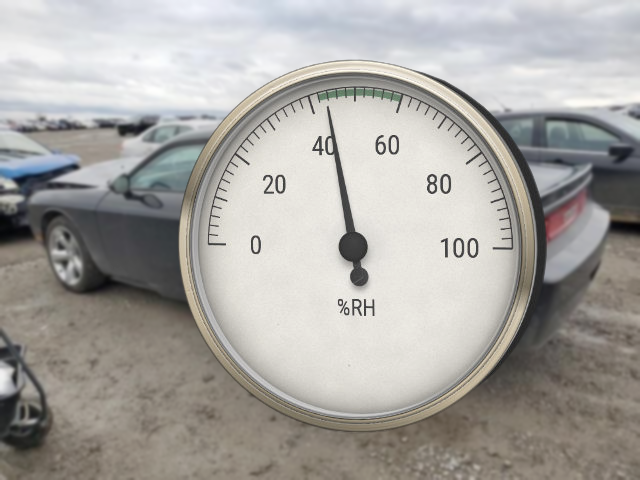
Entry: value=44 unit=%
